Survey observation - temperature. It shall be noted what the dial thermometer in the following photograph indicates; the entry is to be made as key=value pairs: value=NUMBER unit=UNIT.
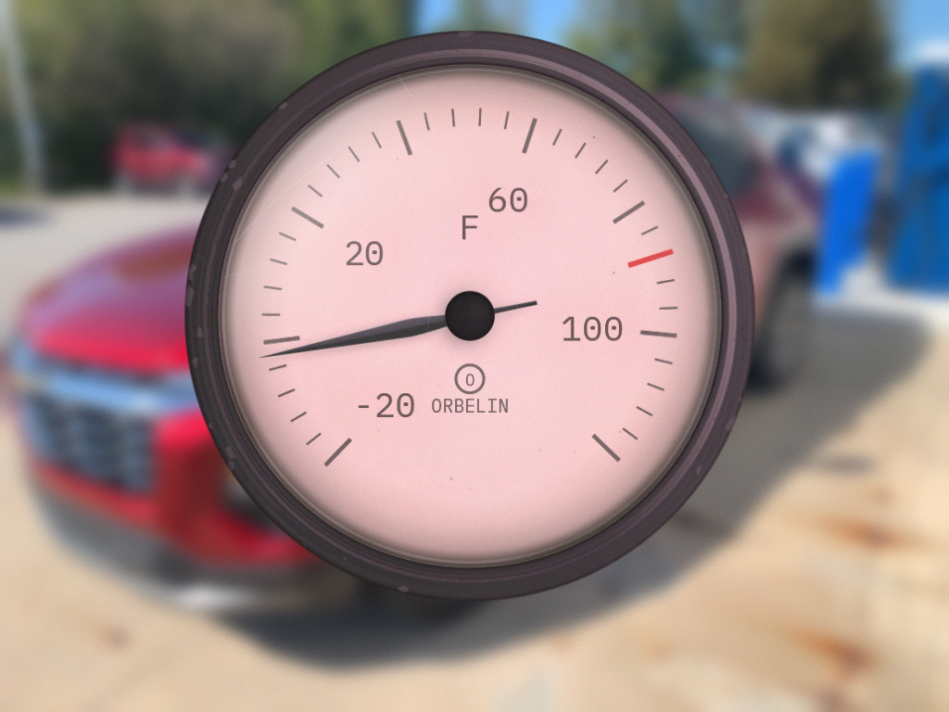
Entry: value=-2 unit=°F
